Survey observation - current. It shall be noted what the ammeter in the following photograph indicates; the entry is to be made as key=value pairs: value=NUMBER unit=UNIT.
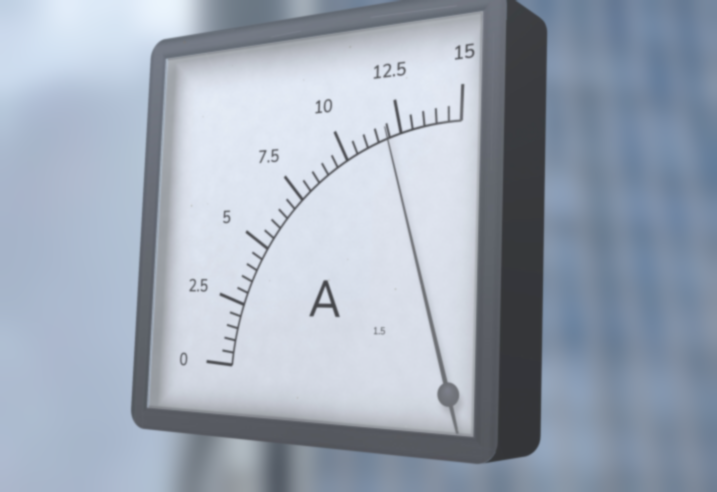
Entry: value=12 unit=A
